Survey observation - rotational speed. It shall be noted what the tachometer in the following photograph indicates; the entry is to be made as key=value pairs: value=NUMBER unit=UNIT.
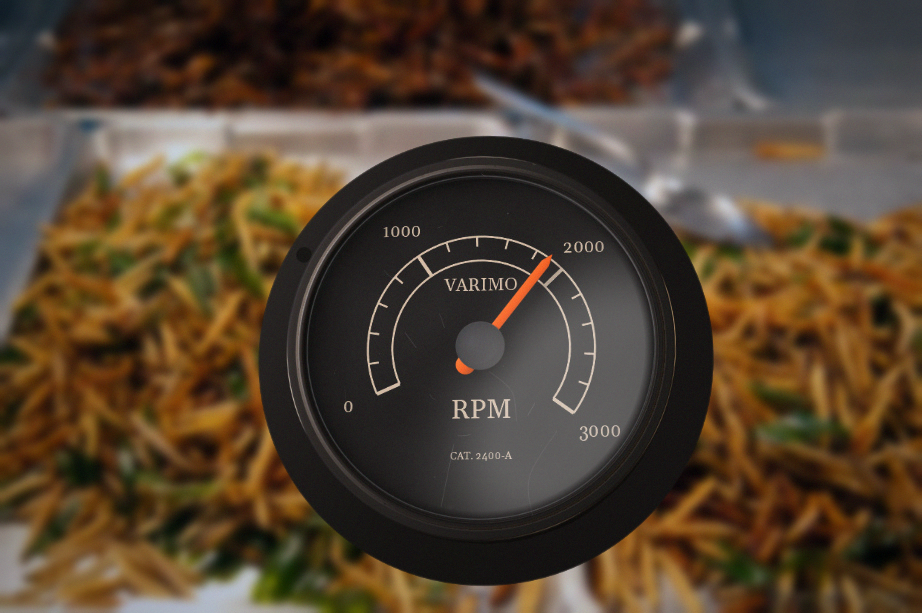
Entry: value=1900 unit=rpm
